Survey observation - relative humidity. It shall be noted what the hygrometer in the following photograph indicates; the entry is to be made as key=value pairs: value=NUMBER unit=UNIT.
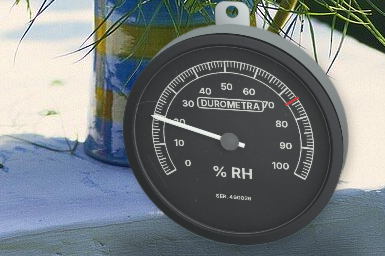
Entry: value=20 unit=%
